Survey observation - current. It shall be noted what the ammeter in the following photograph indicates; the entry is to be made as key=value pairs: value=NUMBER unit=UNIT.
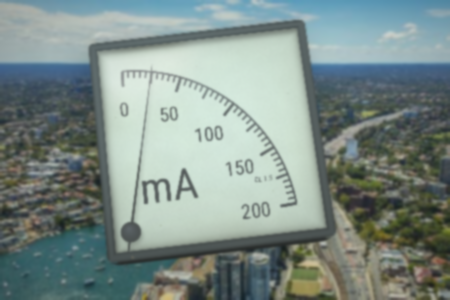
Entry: value=25 unit=mA
